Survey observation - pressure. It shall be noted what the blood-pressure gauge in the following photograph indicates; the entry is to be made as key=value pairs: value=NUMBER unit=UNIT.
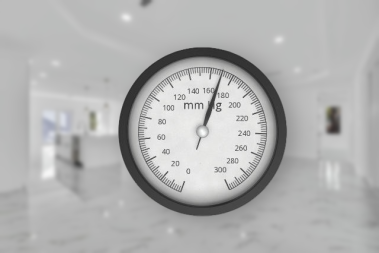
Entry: value=170 unit=mmHg
